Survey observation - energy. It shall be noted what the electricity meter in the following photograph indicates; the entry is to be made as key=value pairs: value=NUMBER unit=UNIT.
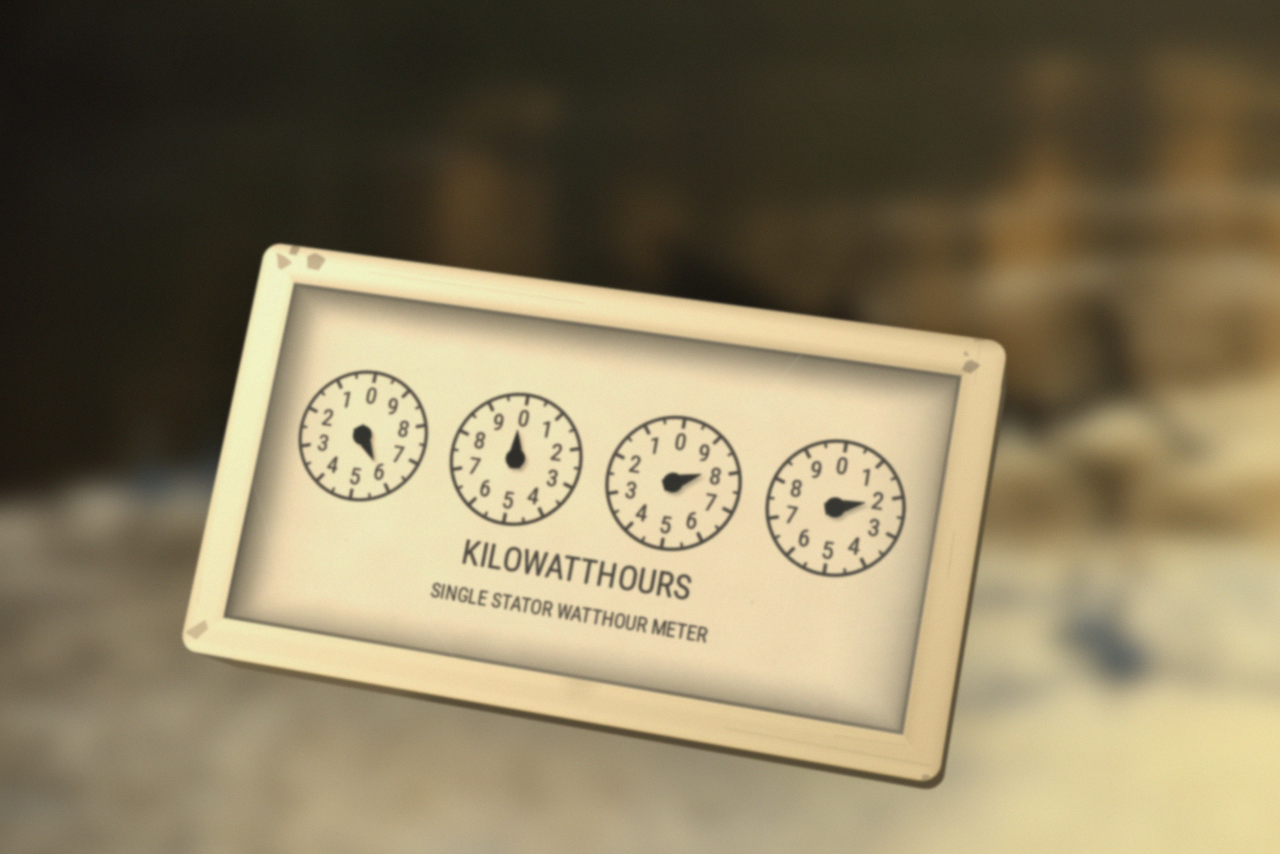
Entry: value=5982 unit=kWh
